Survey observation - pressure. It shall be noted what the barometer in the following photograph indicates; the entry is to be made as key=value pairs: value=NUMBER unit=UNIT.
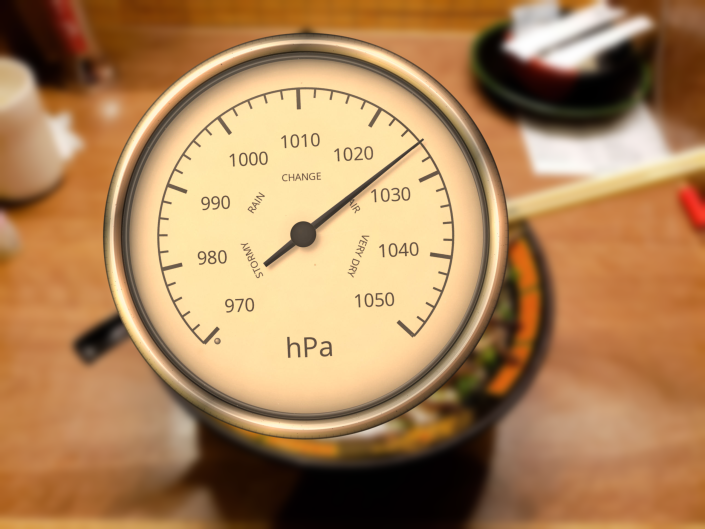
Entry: value=1026 unit=hPa
